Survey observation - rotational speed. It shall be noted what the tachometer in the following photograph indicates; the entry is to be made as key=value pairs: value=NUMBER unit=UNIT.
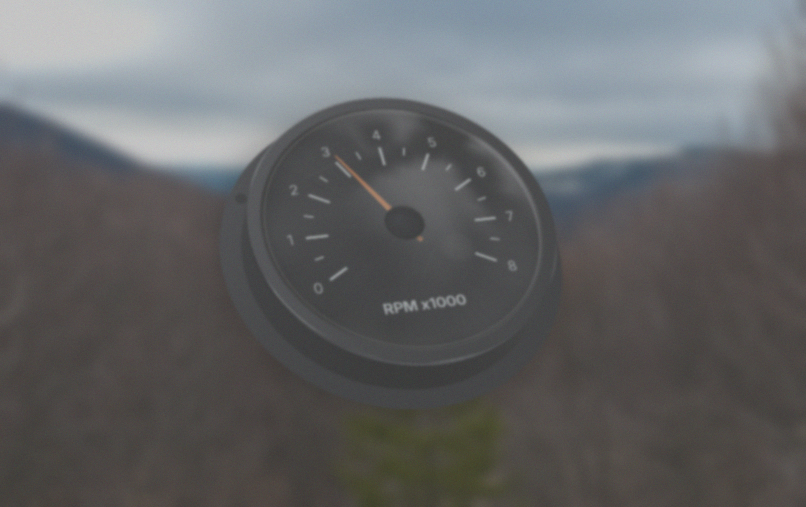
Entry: value=3000 unit=rpm
